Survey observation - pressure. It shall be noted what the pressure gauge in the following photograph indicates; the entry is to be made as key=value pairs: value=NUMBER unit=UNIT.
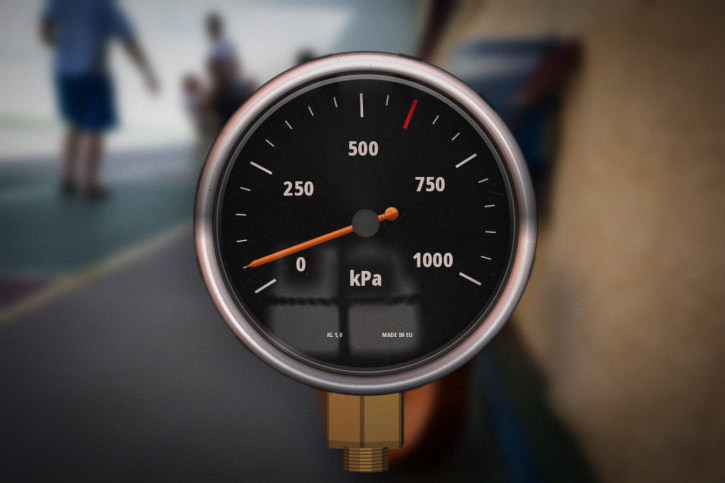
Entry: value=50 unit=kPa
